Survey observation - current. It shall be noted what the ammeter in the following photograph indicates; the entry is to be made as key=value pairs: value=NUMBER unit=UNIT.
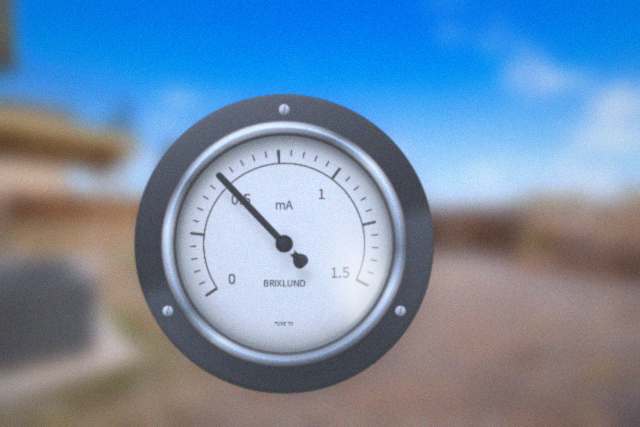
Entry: value=0.5 unit=mA
